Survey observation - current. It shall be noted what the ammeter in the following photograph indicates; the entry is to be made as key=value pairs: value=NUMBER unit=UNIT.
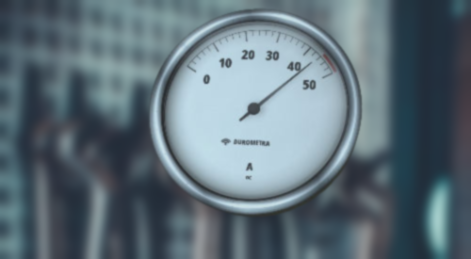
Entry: value=44 unit=A
